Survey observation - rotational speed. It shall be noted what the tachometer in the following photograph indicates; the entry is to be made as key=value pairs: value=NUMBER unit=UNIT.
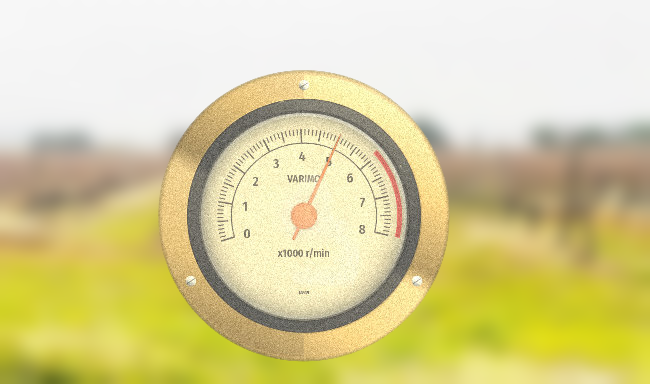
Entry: value=5000 unit=rpm
